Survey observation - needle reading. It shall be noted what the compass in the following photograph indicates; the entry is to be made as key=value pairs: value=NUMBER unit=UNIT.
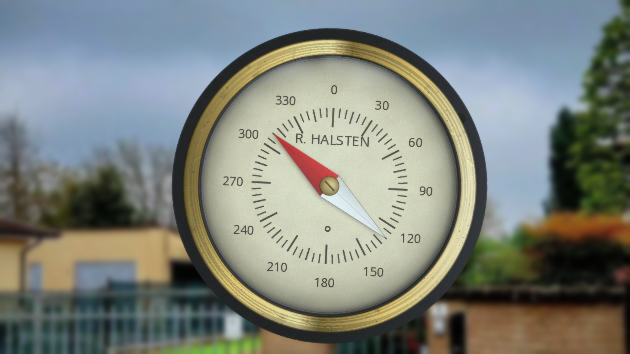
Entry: value=310 unit=°
